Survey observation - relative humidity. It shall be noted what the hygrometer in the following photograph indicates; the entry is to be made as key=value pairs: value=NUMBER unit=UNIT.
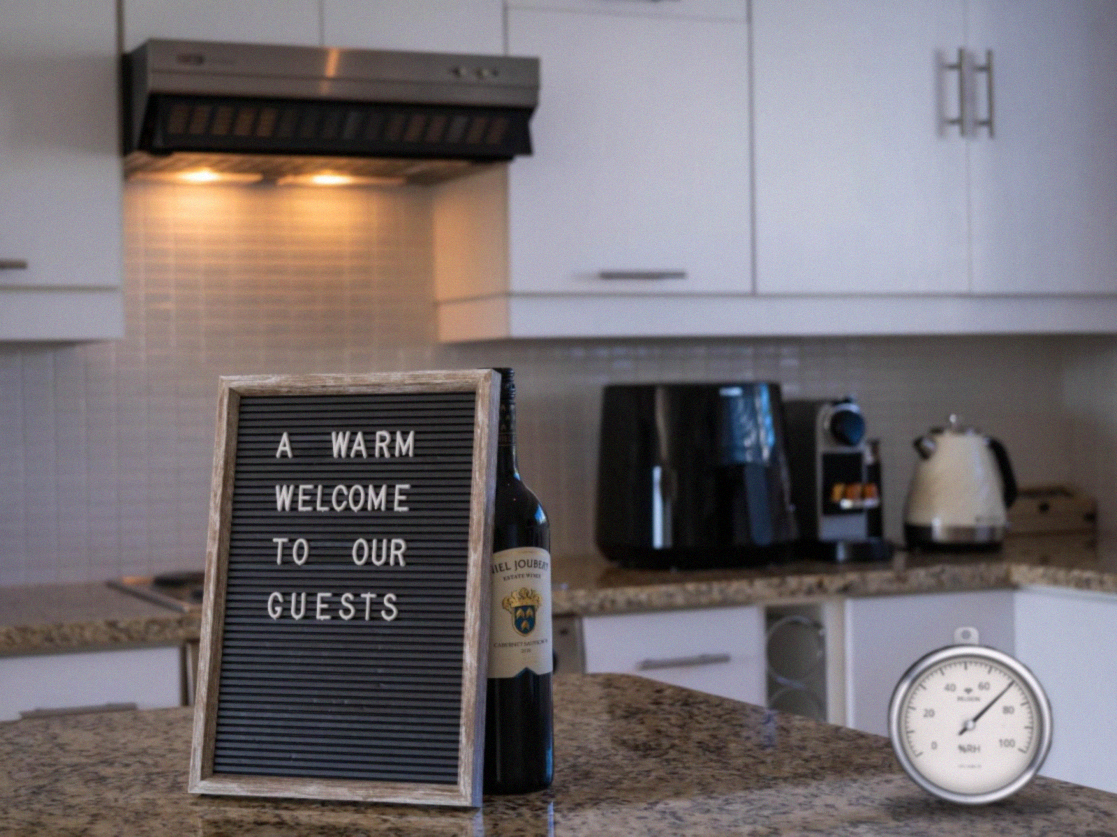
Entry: value=70 unit=%
